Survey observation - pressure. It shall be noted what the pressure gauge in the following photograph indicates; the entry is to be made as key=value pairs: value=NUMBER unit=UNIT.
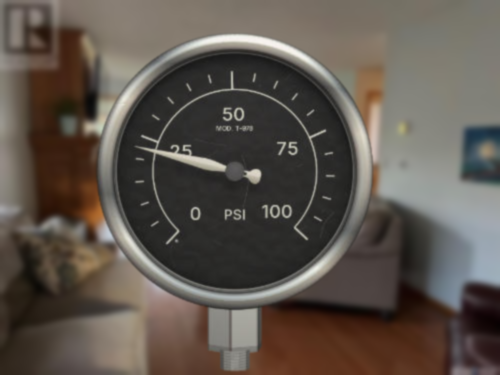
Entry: value=22.5 unit=psi
